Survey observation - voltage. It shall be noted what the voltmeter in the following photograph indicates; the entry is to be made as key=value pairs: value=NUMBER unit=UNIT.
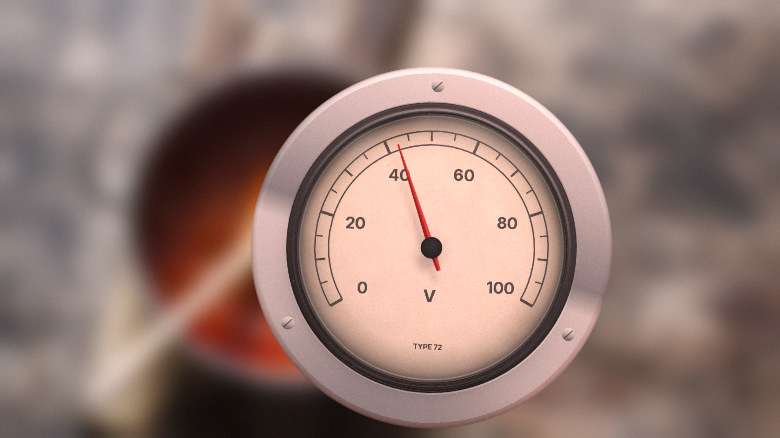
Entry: value=42.5 unit=V
